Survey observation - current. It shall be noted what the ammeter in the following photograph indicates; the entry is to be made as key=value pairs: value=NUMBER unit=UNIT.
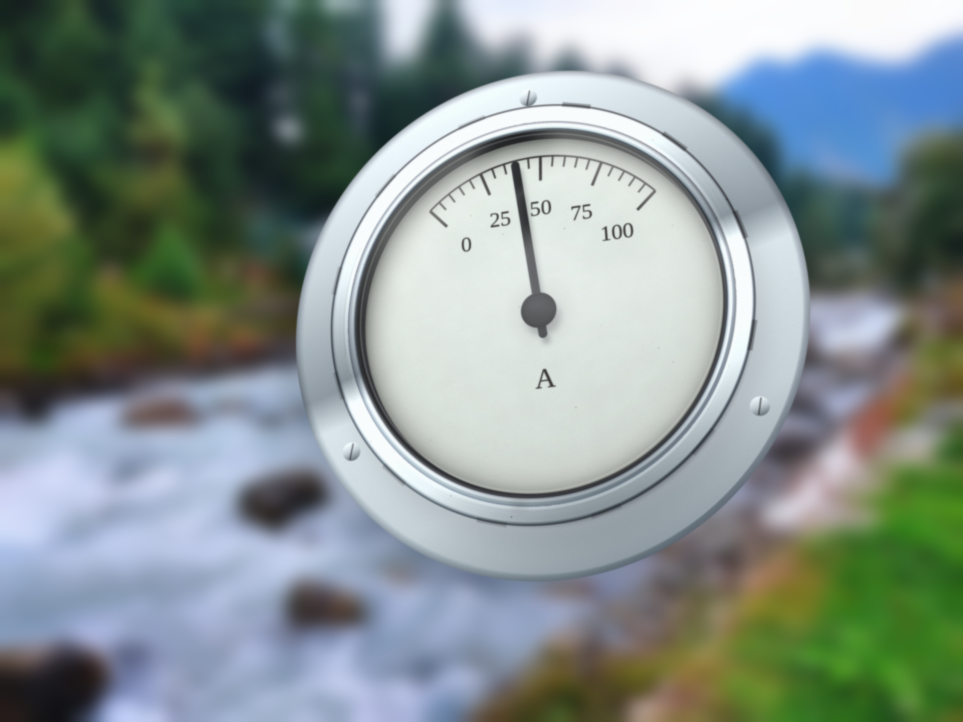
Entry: value=40 unit=A
